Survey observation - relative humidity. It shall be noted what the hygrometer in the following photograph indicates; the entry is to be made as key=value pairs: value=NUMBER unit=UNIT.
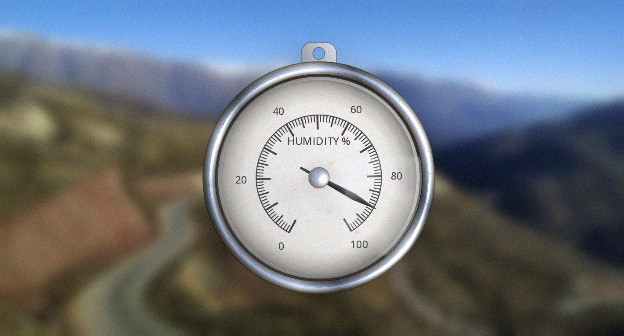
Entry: value=90 unit=%
